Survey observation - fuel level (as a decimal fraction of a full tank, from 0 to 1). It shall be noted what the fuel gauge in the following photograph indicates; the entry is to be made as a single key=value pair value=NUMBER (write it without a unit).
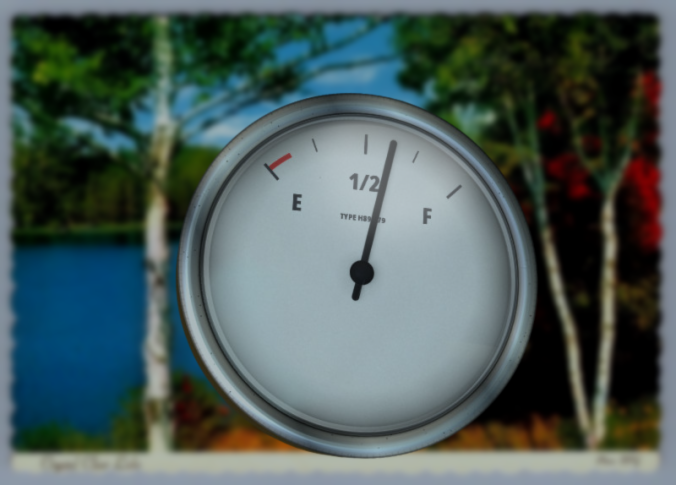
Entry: value=0.625
